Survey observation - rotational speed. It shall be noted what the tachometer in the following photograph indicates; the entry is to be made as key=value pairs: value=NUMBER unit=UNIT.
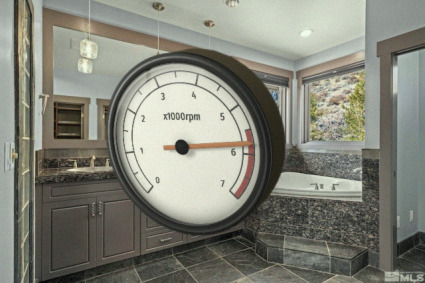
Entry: value=5750 unit=rpm
